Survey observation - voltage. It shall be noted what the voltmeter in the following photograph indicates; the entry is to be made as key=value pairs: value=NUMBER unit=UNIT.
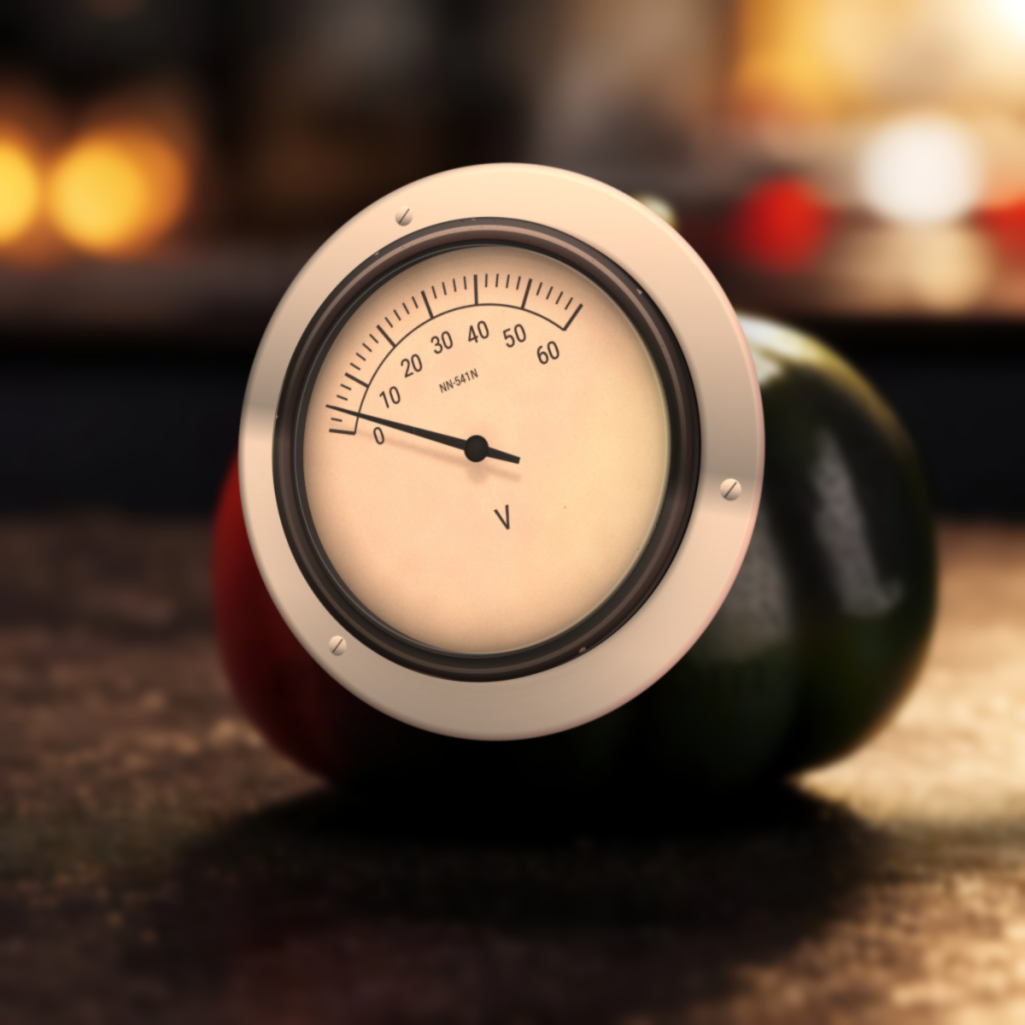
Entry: value=4 unit=V
